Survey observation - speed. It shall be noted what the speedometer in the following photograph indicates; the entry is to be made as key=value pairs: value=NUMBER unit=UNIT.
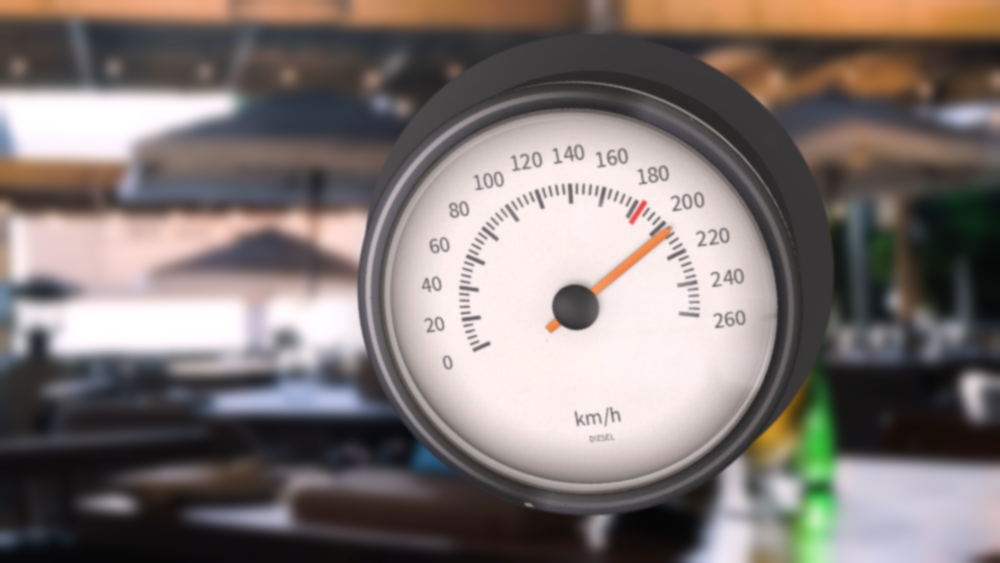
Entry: value=204 unit=km/h
